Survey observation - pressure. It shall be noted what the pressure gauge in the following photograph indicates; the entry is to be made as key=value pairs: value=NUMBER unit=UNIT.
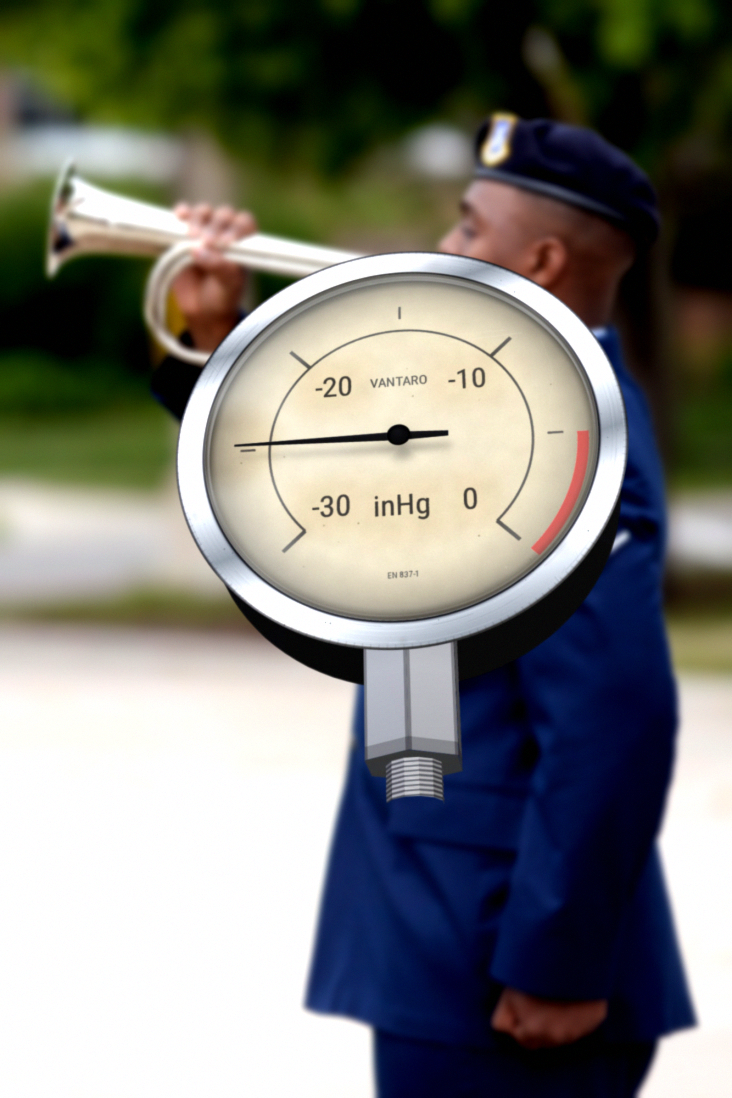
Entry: value=-25 unit=inHg
